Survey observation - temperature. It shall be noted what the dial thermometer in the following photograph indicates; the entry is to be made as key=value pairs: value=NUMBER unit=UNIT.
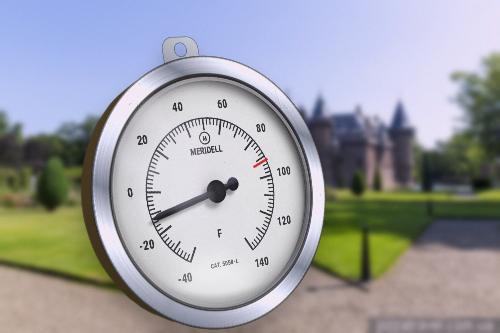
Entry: value=-12 unit=°F
